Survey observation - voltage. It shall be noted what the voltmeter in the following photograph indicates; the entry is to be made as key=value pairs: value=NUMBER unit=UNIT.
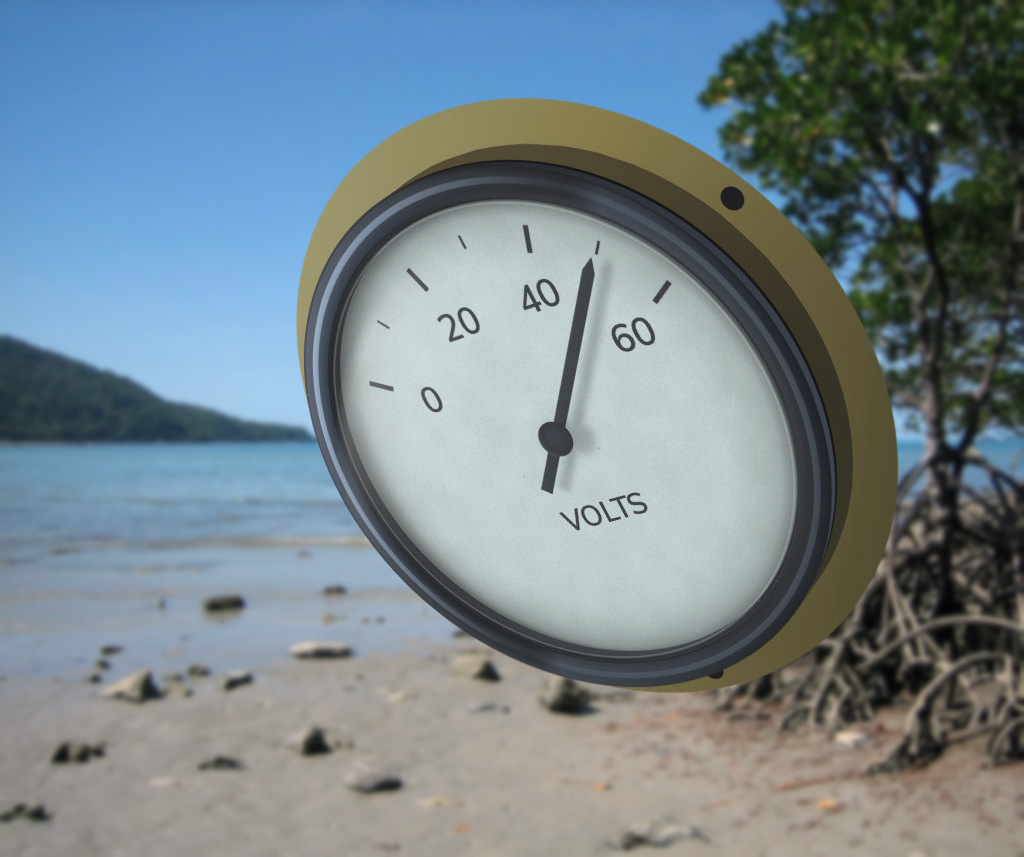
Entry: value=50 unit=V
